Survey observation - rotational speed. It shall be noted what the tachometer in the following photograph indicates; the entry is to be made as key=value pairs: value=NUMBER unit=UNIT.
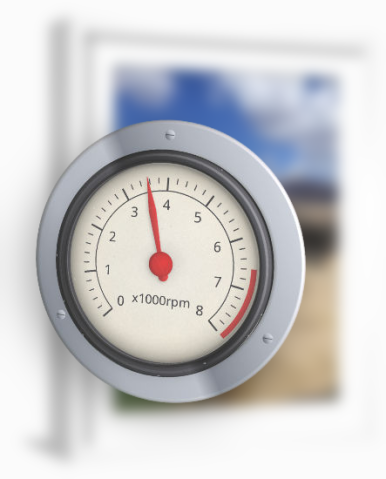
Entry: value=3600 unit=rpm
